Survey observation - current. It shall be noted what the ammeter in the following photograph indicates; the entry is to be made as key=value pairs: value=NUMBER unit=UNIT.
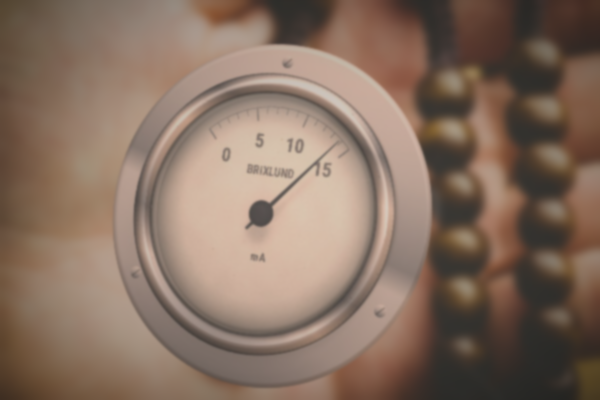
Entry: value=14 unit=mA
